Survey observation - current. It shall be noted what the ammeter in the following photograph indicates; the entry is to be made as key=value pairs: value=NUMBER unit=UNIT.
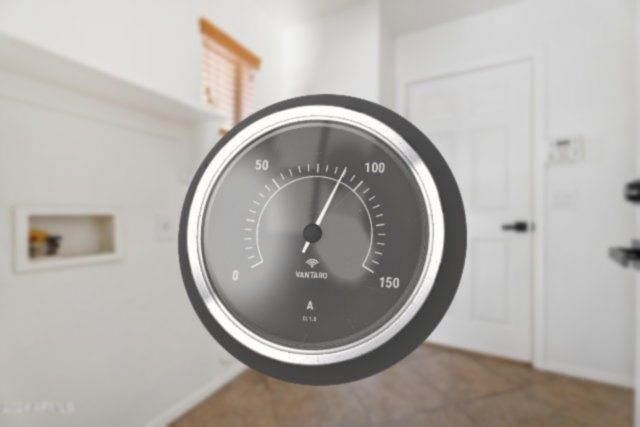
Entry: value=90 unit=A
